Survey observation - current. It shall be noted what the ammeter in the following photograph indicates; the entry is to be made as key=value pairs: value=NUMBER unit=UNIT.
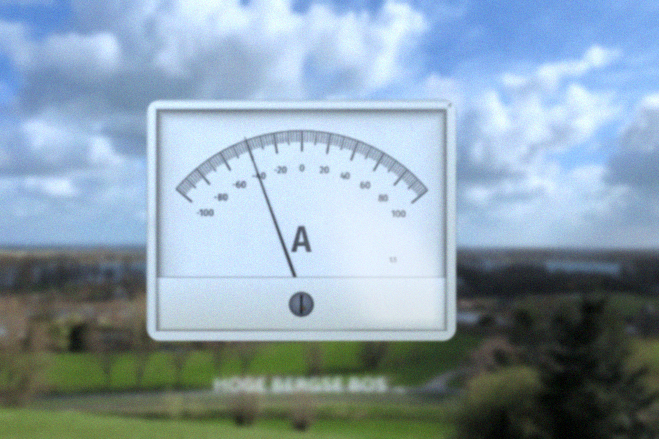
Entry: value=-40 unit=A
